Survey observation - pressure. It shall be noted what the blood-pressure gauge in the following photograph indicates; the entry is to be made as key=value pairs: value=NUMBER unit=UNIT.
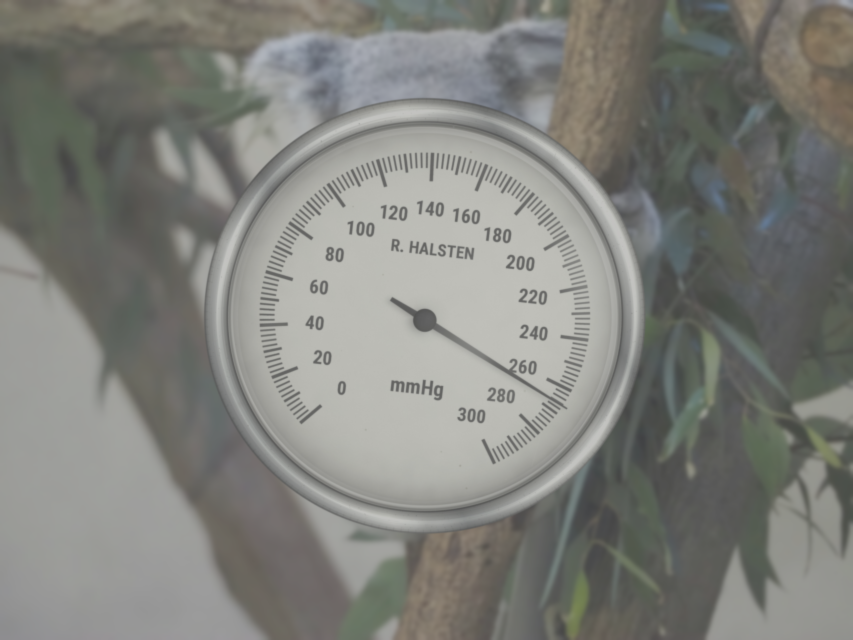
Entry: value=266 unit=mmHg
